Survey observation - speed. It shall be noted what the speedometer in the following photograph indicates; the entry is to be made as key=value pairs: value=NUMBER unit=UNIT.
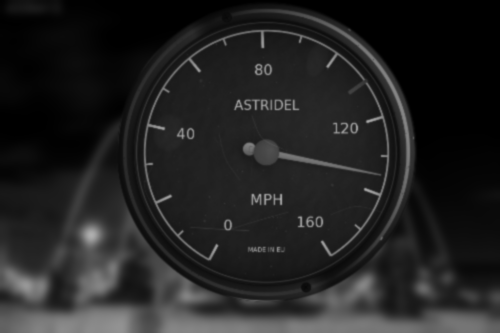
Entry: value=135 unit=mph
